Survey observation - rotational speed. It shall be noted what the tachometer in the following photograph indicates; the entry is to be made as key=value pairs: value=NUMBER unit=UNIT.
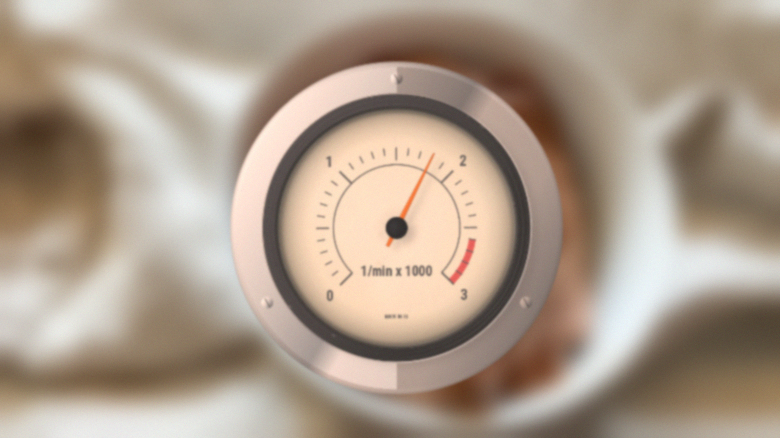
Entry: value=1800 unit=rpm
